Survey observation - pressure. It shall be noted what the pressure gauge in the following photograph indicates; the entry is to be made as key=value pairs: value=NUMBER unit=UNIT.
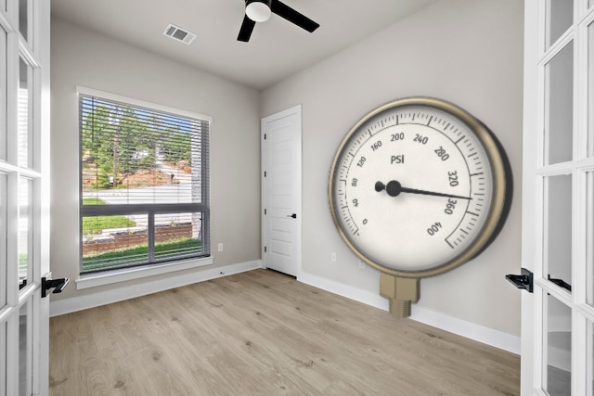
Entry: value=345 unit=psi
